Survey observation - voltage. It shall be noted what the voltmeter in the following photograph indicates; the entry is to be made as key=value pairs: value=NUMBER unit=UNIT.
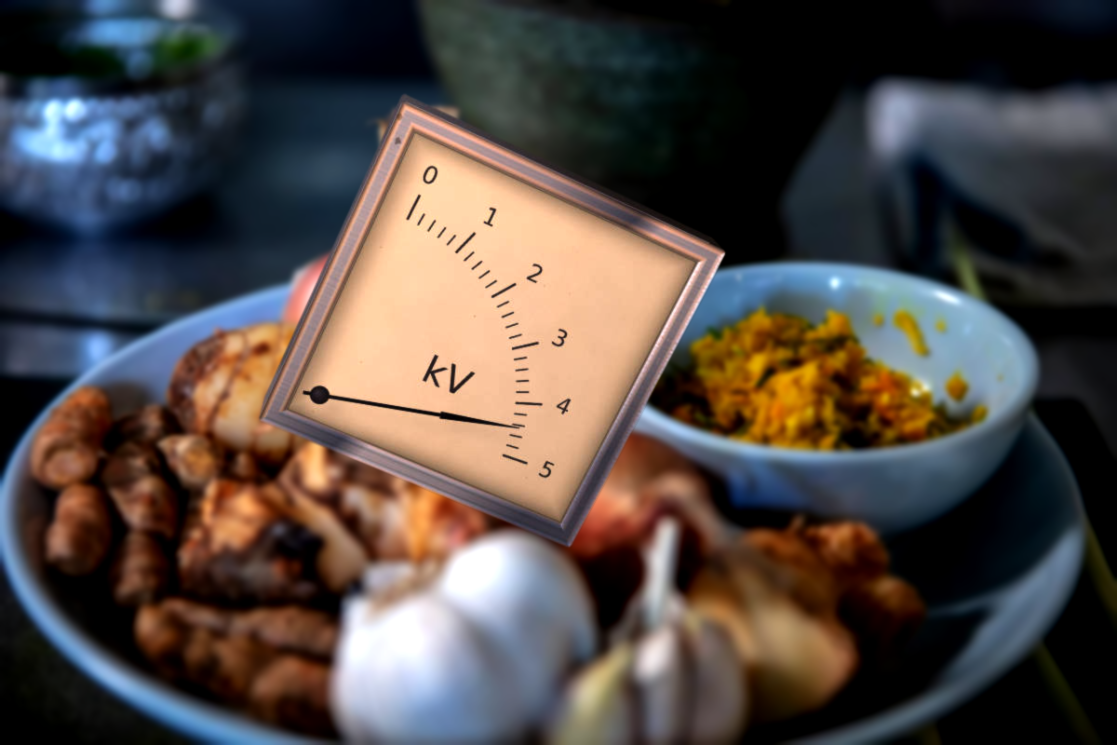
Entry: value=4.4 unit=kV
